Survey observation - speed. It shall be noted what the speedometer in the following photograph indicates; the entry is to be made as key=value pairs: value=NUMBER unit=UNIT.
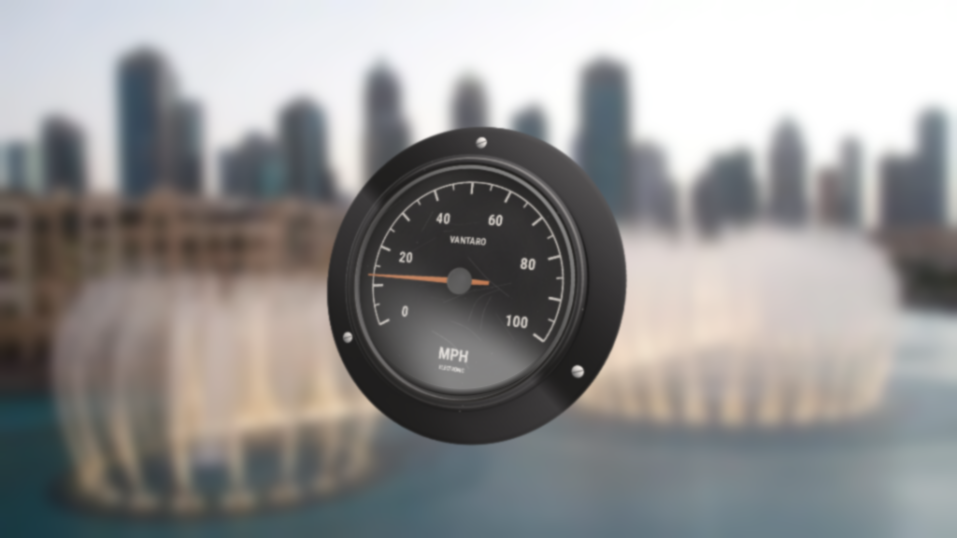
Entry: value=12.5 unit=mph
